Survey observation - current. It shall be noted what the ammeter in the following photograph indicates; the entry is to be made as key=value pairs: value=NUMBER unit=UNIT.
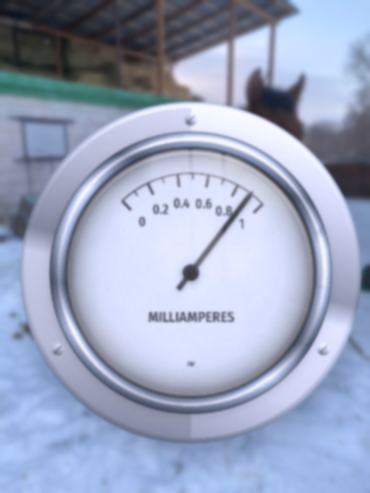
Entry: value=0.9 unit=mA
